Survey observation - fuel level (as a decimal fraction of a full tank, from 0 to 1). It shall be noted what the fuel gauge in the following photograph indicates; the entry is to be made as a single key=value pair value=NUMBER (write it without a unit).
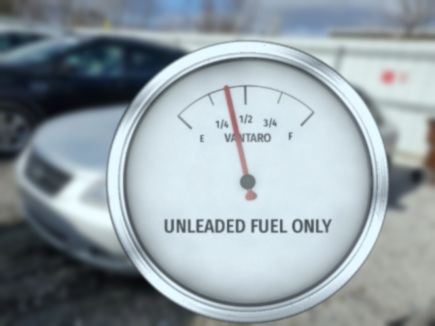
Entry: value=0.375
